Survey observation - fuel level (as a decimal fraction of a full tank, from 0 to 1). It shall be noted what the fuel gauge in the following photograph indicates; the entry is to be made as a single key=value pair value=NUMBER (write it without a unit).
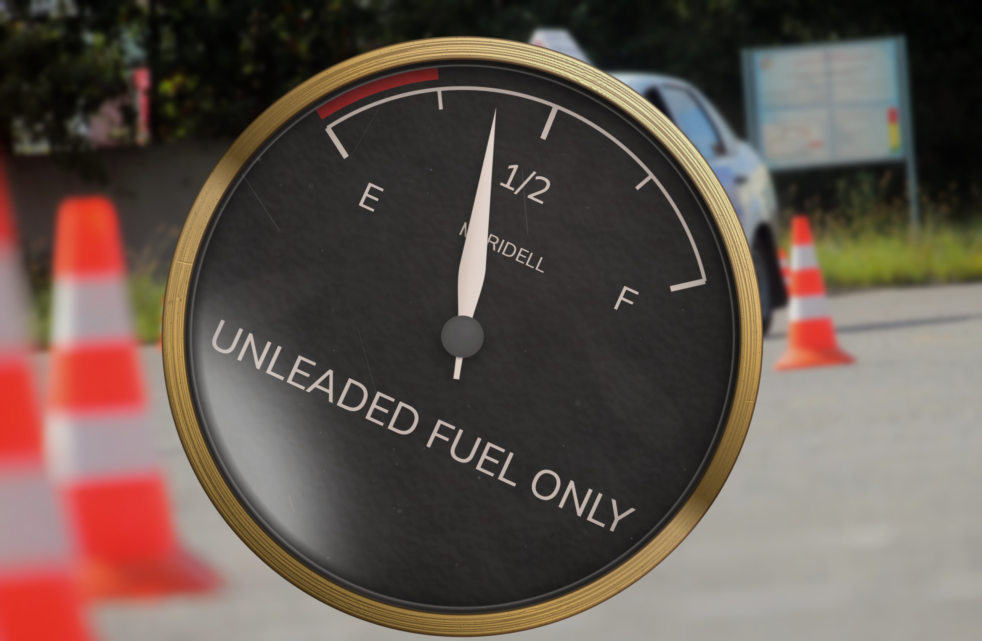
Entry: value=0.375
